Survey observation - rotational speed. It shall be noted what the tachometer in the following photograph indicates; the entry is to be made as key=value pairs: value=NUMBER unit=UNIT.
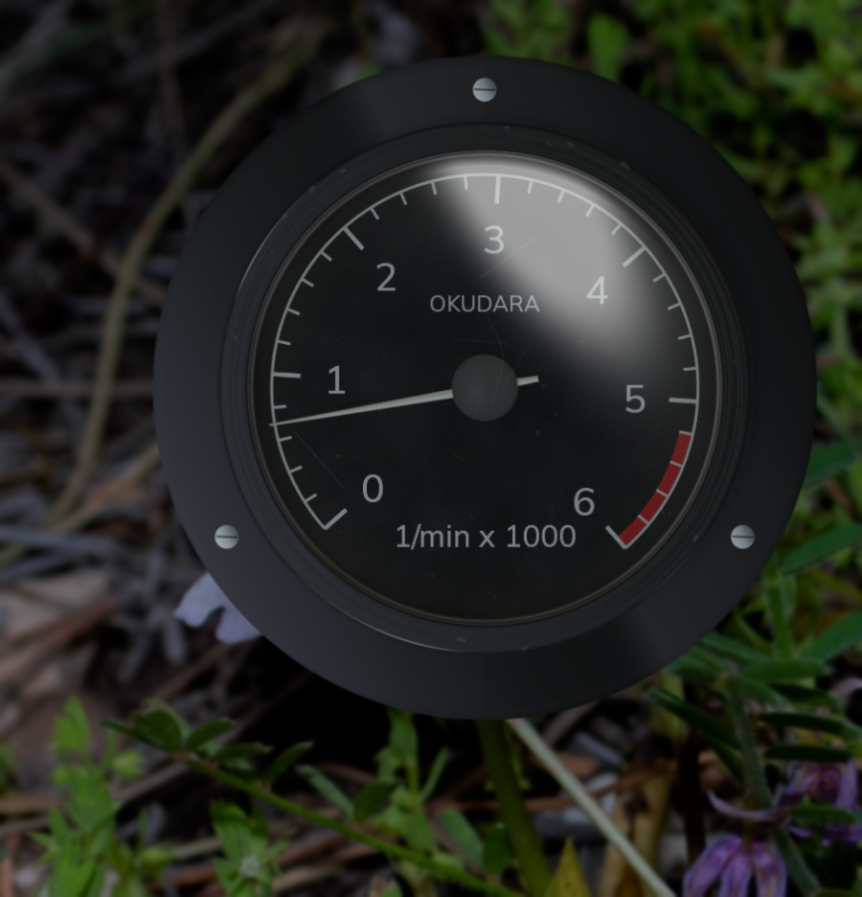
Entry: value=700 unit=rpm
